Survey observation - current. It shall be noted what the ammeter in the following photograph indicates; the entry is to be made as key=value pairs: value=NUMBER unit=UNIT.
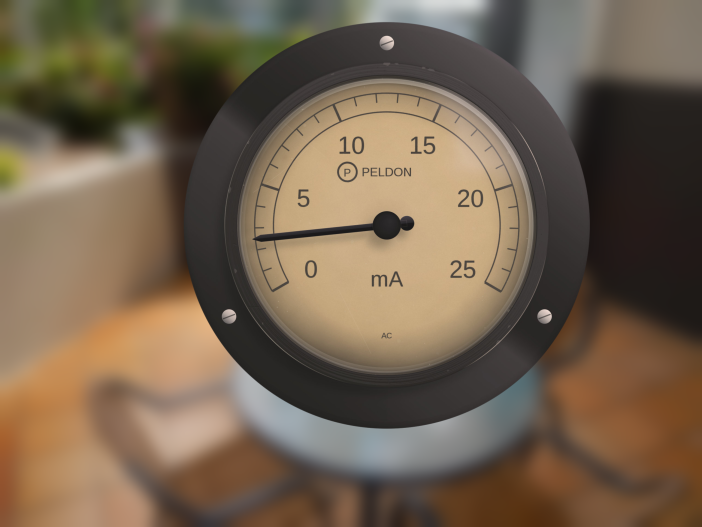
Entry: value=2.5 unit=mA
